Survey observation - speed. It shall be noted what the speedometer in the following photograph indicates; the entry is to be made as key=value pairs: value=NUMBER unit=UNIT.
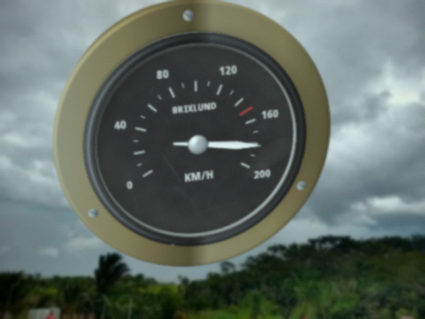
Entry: value=180 unit=km/h
